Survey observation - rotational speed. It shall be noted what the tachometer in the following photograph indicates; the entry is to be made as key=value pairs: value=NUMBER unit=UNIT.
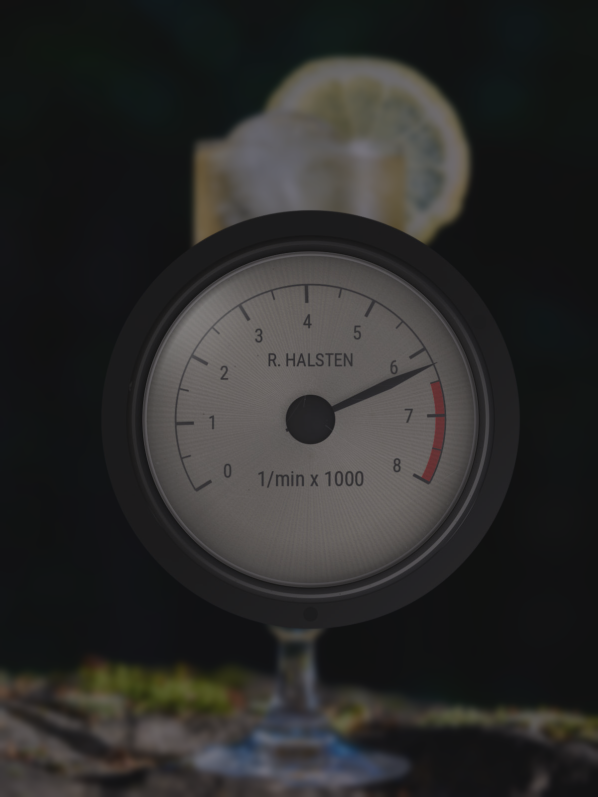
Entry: value=6250 unit=rpm
